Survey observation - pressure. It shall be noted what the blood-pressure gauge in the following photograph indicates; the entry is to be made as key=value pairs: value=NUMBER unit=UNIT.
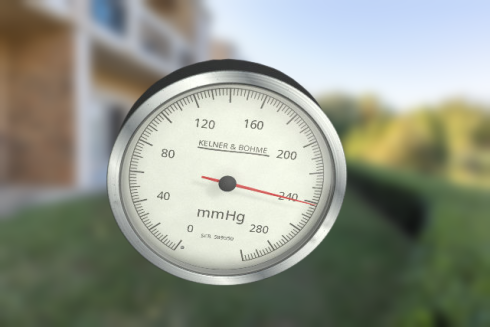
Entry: value=240 unit=mmHg
